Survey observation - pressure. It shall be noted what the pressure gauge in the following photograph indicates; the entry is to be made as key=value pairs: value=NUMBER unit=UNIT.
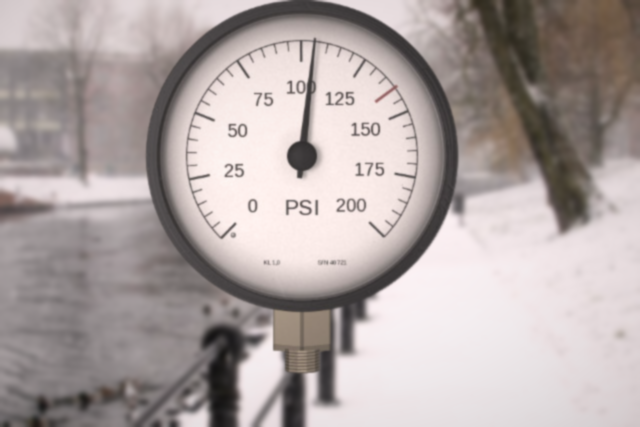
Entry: value=105 unit=psi
